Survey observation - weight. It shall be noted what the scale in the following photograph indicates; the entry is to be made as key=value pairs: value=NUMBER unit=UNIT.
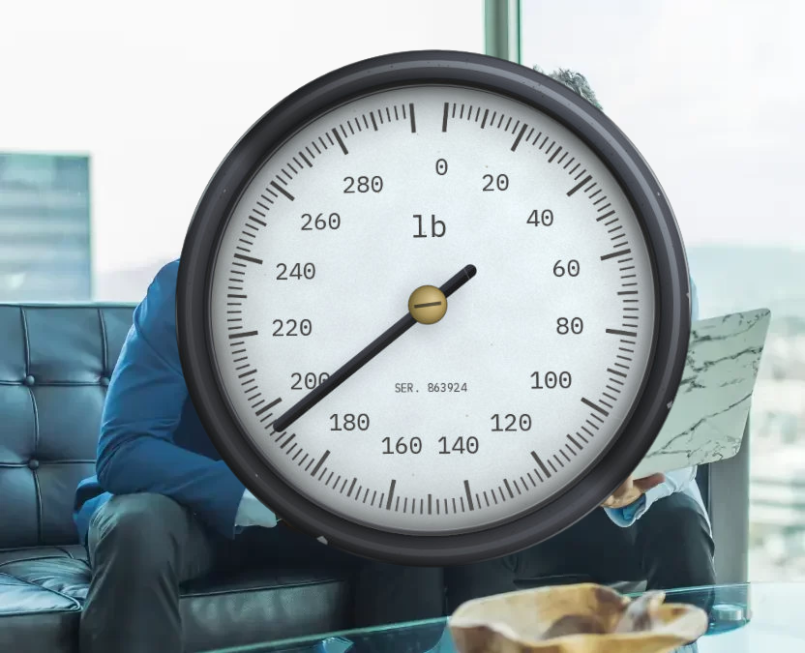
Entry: value=194 unit=lb
